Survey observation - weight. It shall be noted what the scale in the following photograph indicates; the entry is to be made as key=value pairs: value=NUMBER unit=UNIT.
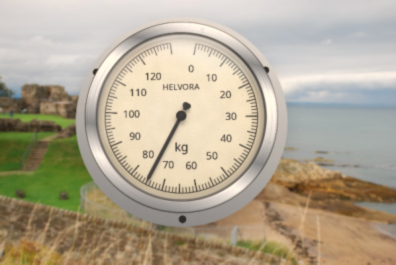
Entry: value=75 unit=kg
